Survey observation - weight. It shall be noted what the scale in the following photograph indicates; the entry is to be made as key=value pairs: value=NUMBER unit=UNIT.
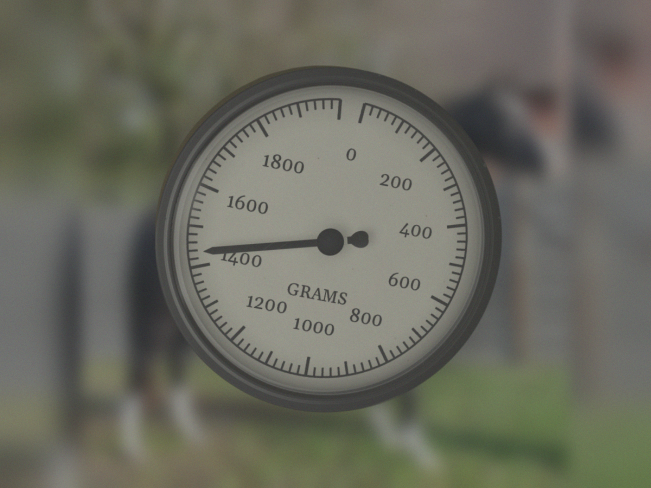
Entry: value=1440 unit=g
